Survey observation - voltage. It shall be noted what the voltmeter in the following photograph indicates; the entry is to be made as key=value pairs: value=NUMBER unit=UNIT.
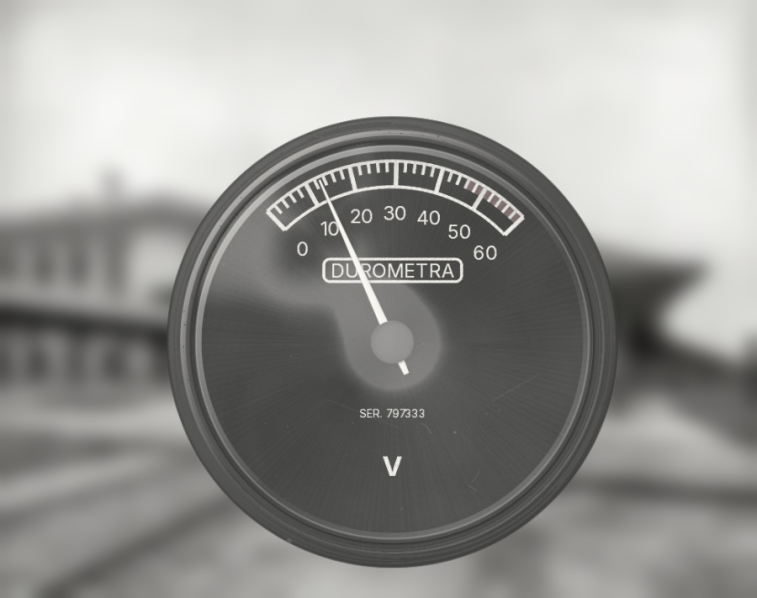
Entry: value=13 unit=V
